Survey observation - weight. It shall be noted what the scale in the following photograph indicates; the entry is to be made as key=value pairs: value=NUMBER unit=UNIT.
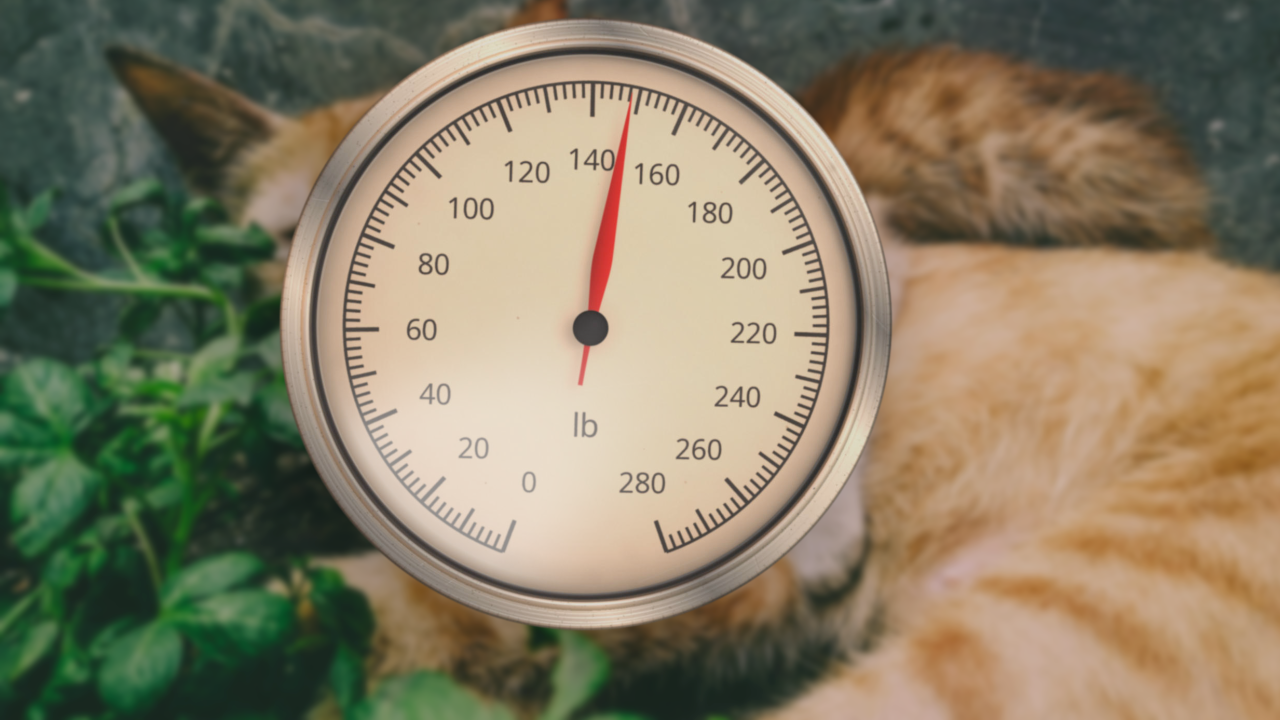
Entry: value=148 unit=lb
